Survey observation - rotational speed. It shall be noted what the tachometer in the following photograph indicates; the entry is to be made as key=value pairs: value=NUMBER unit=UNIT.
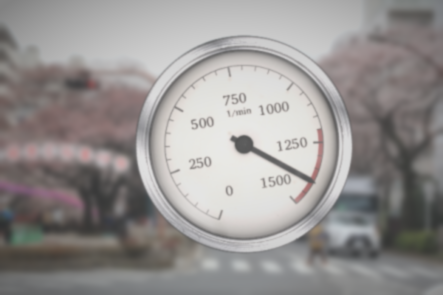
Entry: value=1400 unit=rpm
